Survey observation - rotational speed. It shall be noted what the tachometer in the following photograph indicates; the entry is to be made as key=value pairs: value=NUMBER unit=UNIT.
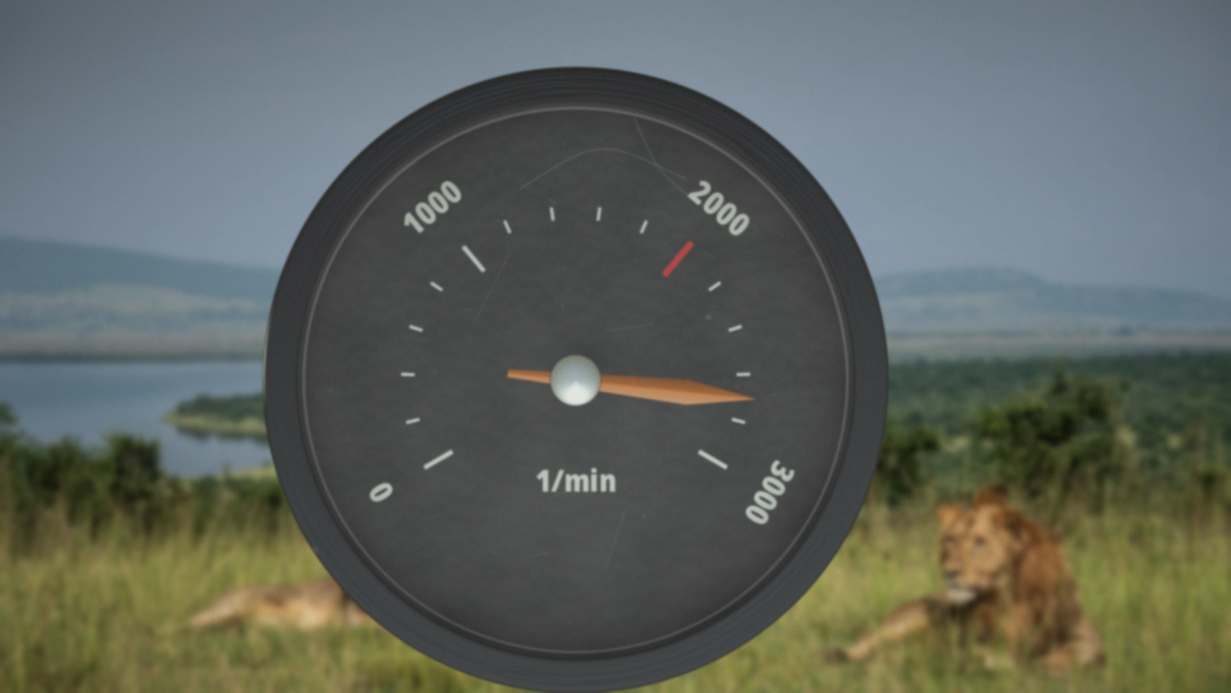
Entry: value=2700 unit=rpm
